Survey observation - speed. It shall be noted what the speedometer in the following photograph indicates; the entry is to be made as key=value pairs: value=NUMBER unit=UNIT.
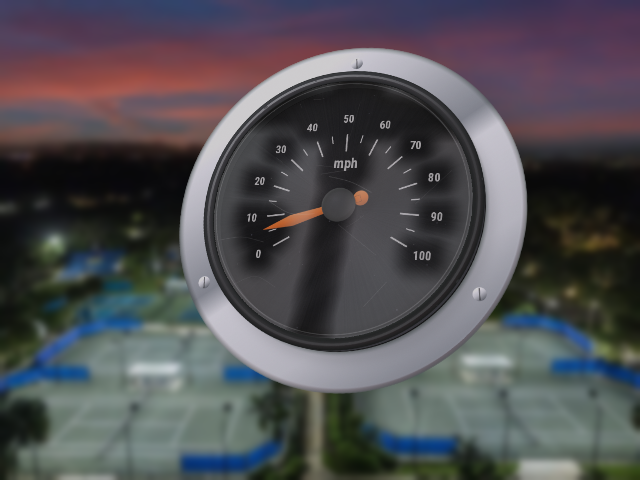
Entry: value=5 unit=mph
